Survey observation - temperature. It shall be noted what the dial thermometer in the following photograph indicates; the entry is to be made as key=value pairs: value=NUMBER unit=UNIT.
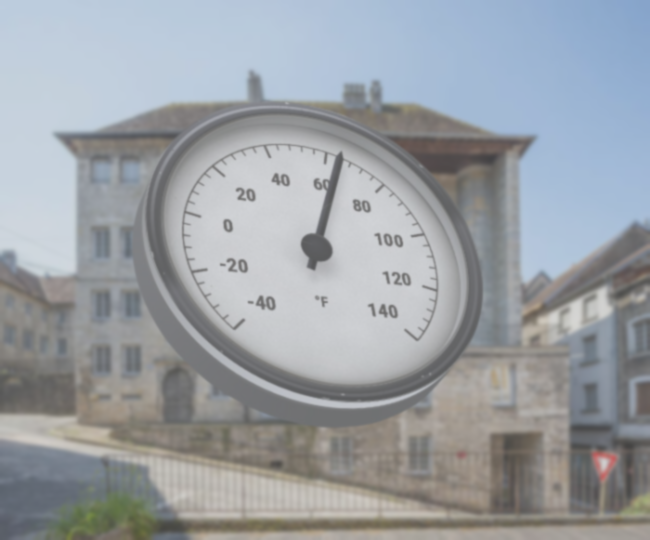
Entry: value=64 unit=°F
